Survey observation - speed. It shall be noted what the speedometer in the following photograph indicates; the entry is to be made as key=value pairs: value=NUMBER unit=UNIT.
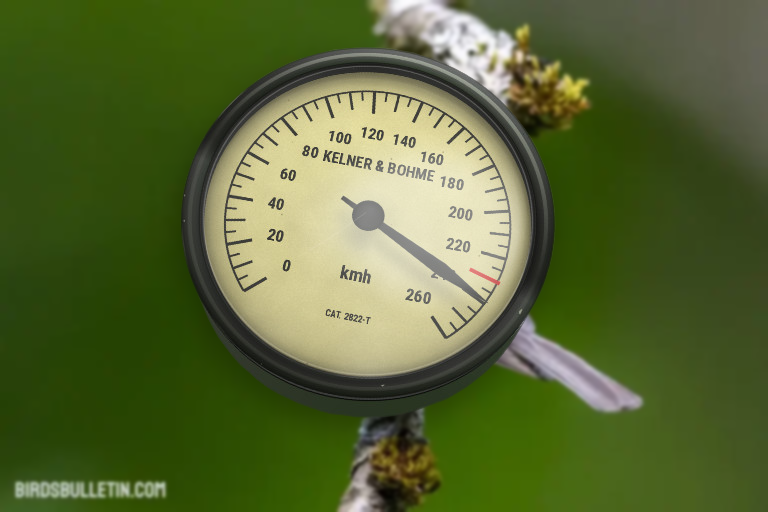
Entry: value=240 unit=km/h
